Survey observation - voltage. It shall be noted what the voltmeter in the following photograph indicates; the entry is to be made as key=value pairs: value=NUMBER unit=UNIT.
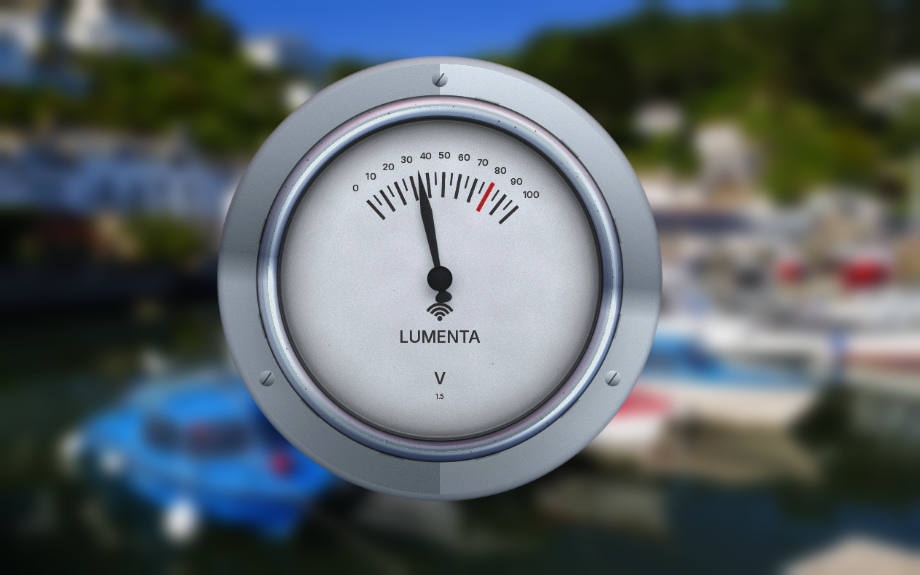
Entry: value=35 unit=V
